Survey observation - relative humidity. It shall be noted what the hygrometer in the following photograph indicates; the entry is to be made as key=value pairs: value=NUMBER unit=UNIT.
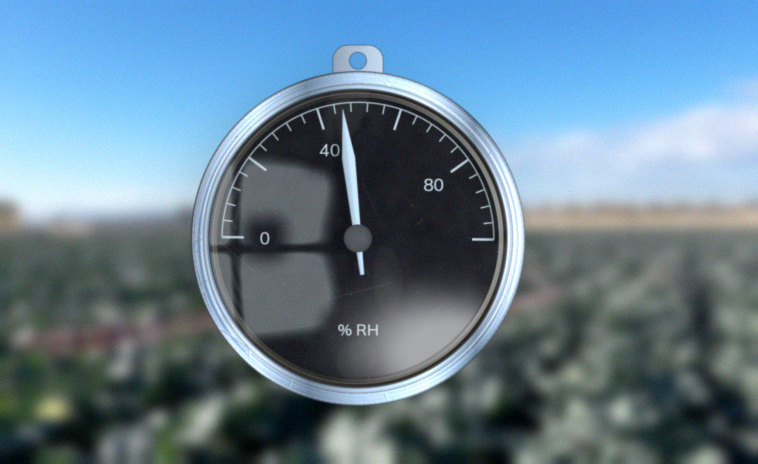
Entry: value=46 unit=%
